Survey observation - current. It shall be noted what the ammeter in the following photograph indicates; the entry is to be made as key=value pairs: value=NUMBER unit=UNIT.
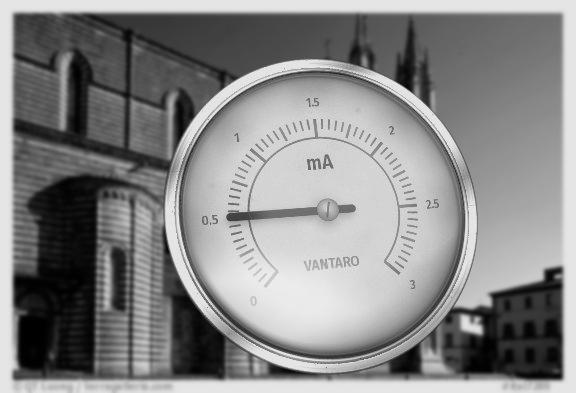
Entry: value=0.5 unit=mA
